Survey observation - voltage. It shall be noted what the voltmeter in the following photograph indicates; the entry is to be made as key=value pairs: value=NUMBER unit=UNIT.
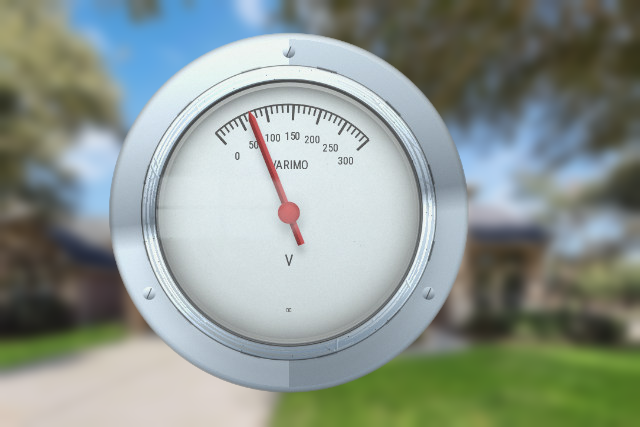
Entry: value=70 unit=V
